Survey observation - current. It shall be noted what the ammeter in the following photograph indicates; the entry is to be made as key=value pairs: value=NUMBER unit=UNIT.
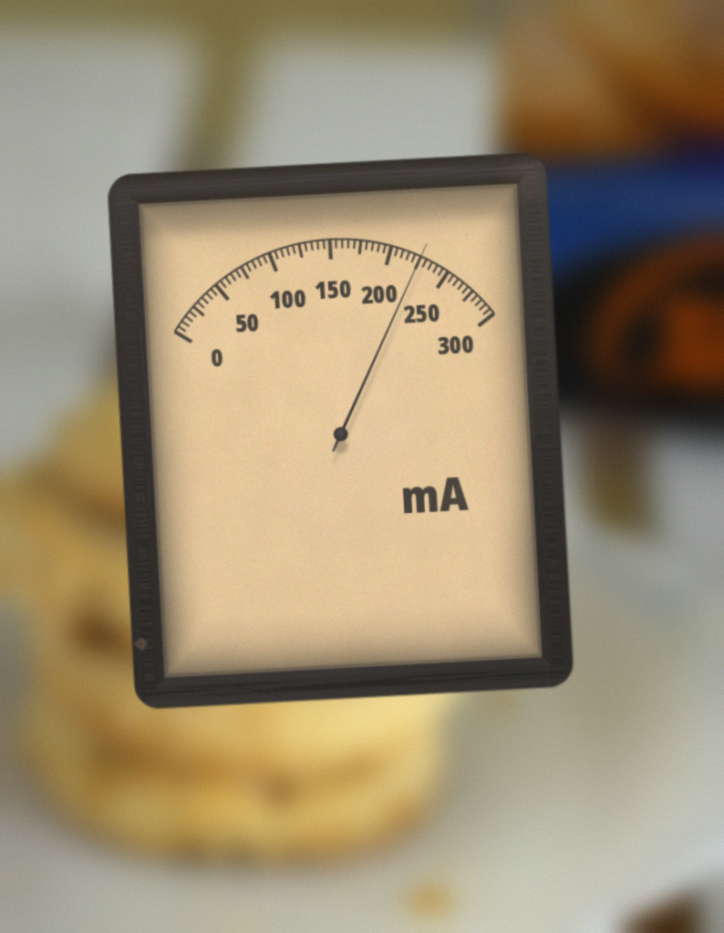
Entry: value=225 unit=mA
